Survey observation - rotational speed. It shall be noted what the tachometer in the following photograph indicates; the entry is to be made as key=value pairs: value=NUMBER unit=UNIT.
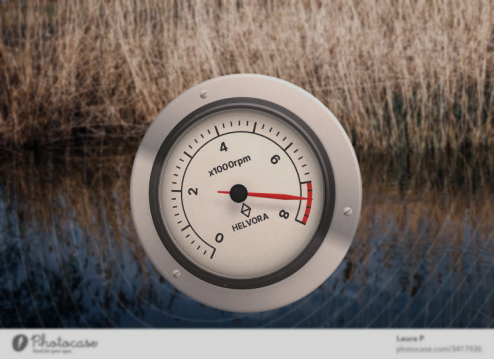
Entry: value=7400 unit=rpm
